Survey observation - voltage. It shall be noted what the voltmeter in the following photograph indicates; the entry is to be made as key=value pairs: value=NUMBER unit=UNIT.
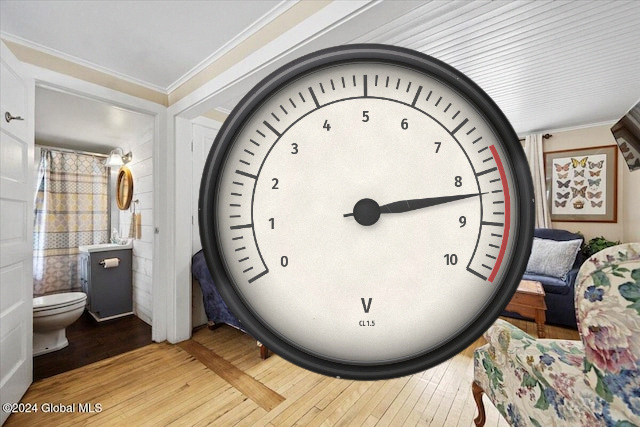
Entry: value=8.4 unit=V
